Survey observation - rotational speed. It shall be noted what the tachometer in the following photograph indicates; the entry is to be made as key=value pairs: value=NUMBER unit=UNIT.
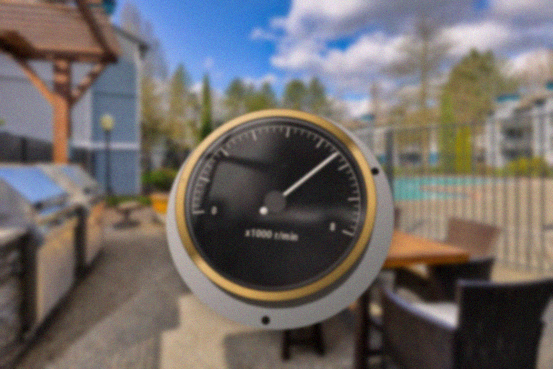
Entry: value=5600 unit=rpm
